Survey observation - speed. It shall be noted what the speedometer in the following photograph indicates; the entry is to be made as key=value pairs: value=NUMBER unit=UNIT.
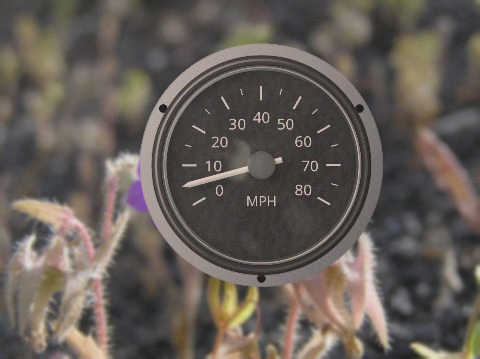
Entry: value=5 unit=mph
